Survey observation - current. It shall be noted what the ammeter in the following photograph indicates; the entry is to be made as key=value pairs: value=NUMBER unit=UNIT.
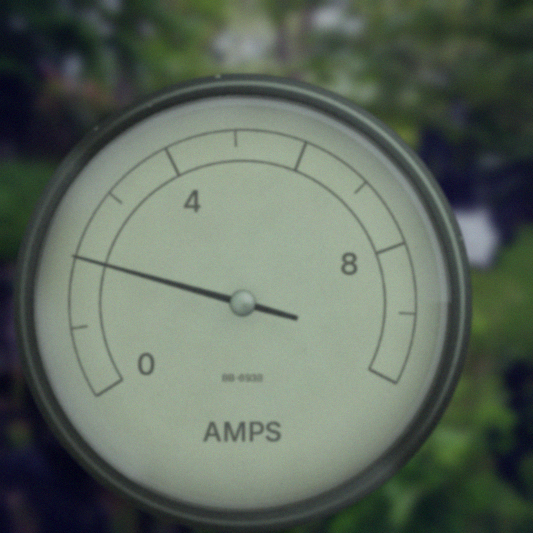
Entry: value=2 unit=A
